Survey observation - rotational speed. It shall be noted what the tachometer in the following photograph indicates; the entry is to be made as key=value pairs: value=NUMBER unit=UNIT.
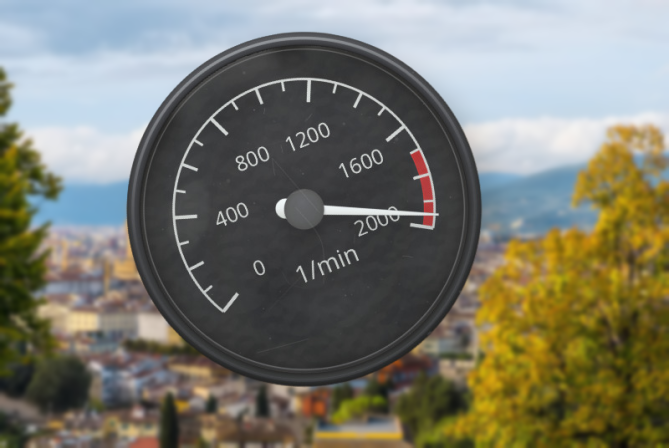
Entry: value=1950 unit=rpm
